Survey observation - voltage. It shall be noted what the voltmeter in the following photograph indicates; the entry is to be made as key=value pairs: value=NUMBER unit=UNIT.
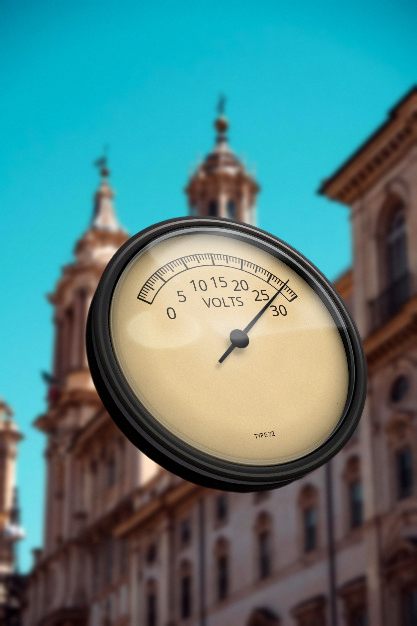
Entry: value=27.5 unit=V
